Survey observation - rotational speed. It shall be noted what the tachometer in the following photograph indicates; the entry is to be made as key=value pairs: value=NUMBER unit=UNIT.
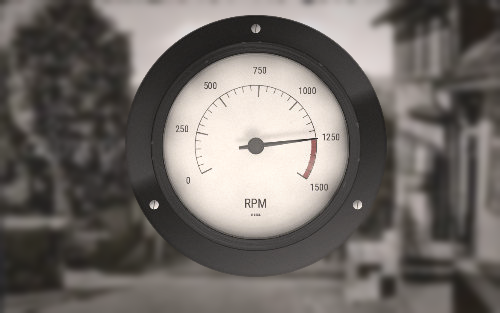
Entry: value=1250 unit=rpm
